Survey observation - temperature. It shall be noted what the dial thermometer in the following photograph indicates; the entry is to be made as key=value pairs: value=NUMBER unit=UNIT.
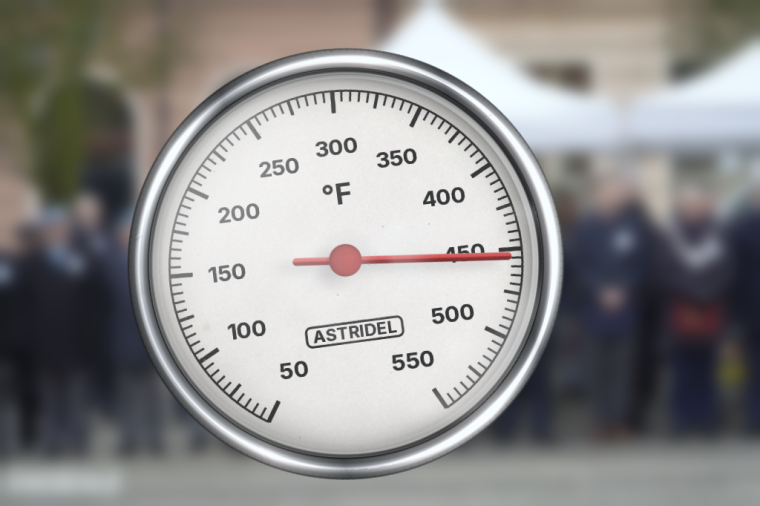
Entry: value=455 unit=°F
